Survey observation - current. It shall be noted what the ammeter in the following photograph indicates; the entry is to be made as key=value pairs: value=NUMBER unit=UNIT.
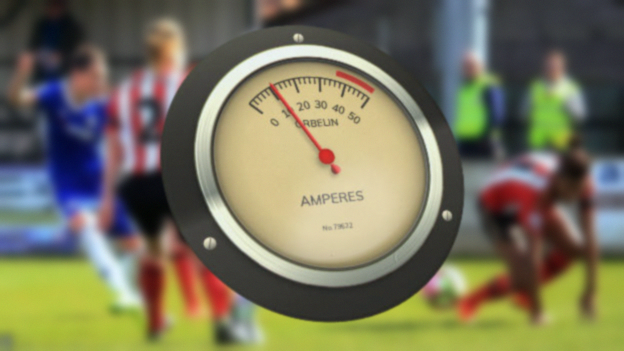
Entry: value=10 unit=A
